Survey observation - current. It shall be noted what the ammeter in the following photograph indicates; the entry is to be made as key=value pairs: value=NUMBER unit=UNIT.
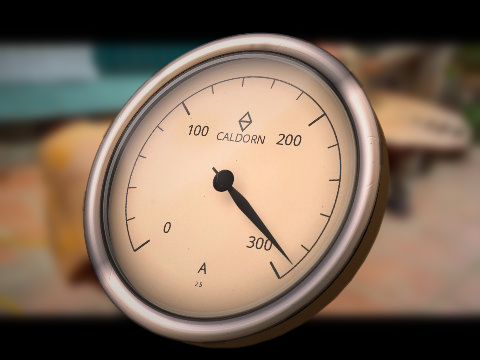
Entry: value=290 unit=A
